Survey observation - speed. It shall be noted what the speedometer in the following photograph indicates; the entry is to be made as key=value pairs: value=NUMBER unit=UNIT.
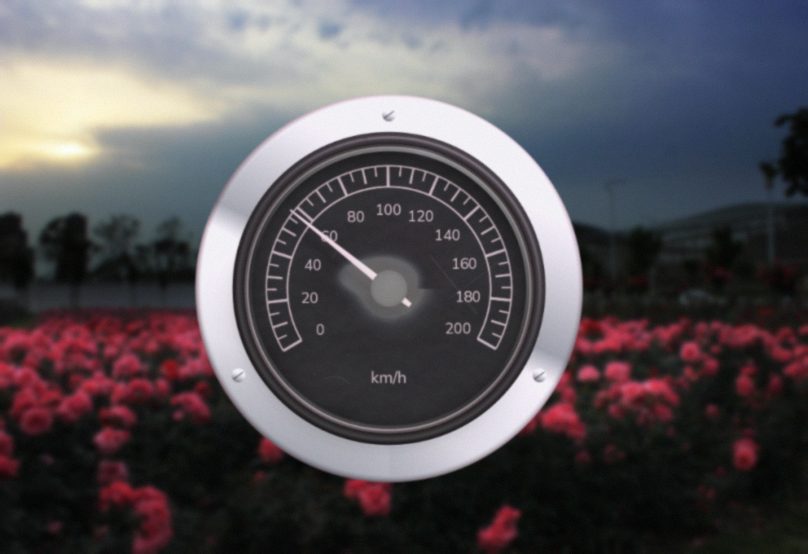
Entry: value=57.5 unit=km/h
